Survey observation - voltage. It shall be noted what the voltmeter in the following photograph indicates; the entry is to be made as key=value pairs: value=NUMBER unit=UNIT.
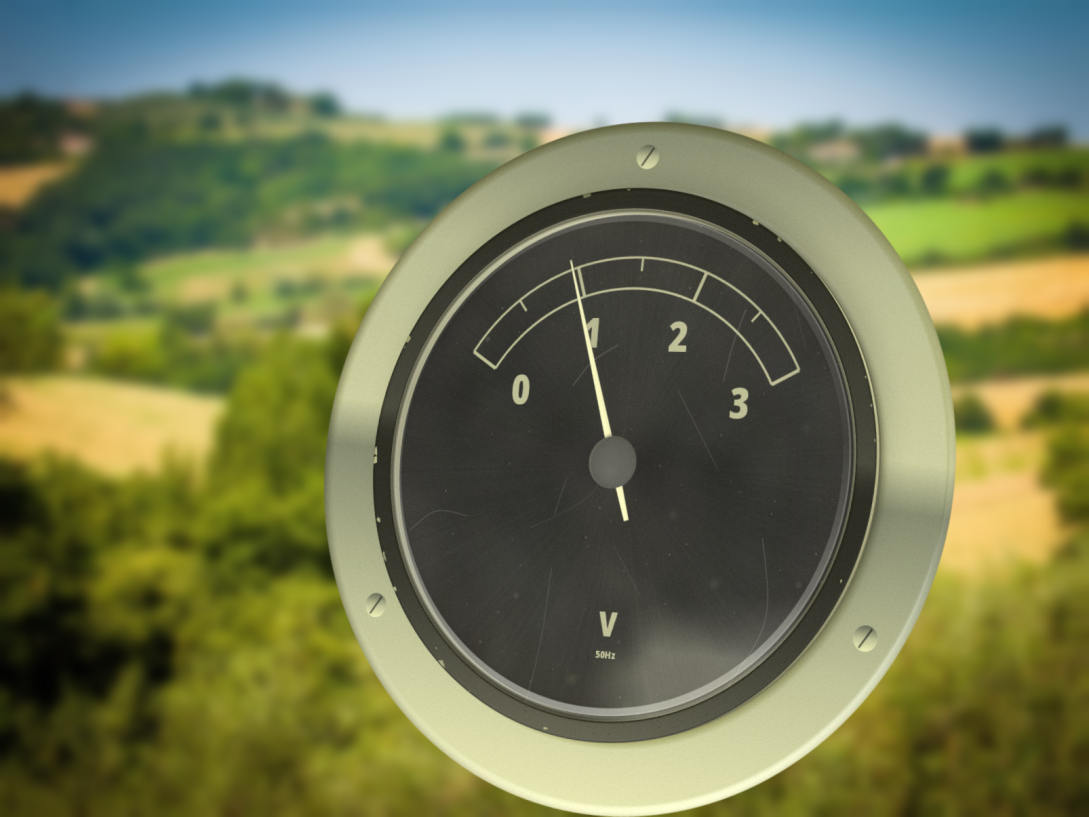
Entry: value=1 unit=V
